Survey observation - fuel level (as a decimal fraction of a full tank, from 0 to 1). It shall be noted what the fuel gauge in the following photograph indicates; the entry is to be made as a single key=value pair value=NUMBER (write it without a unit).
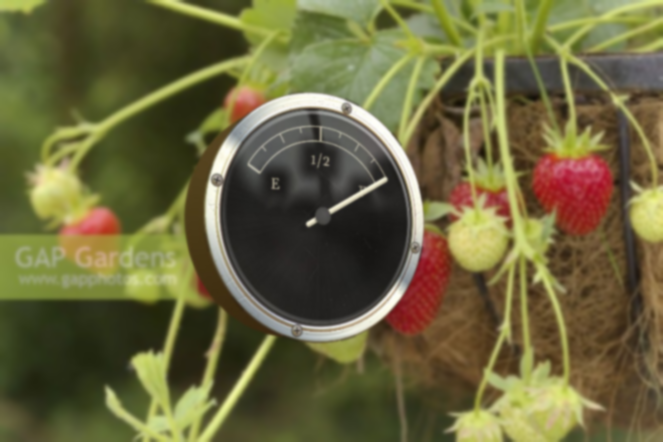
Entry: value=1
